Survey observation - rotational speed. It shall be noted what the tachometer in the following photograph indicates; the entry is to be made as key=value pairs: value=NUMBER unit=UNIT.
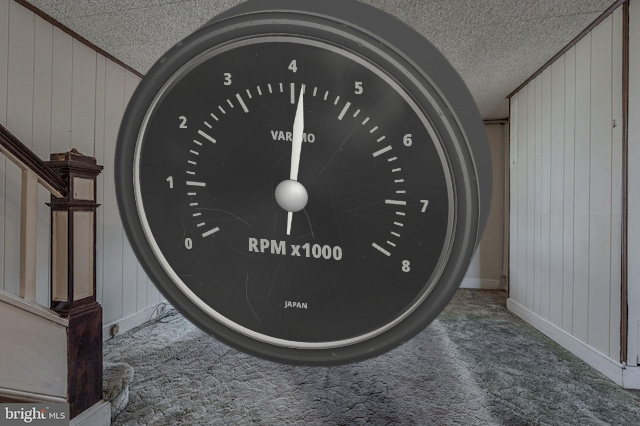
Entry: value=4200 unit=rpm
